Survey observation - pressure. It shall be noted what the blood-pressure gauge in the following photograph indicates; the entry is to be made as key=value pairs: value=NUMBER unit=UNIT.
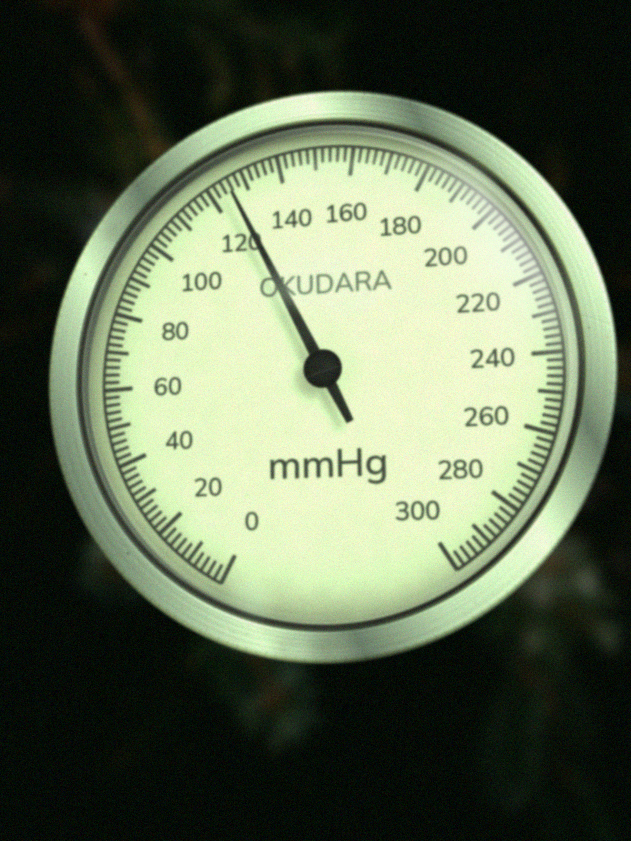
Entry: value=126 unit=mmHg
